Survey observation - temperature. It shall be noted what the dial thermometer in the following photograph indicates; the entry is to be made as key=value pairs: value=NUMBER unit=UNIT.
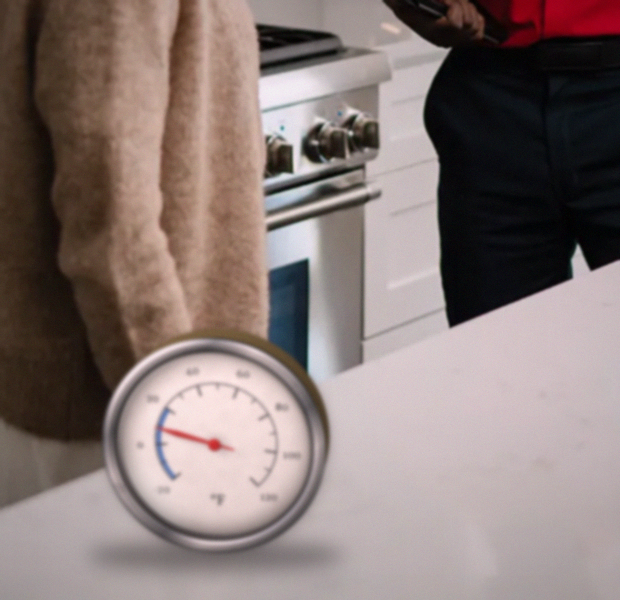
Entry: value=10 unit=°F
